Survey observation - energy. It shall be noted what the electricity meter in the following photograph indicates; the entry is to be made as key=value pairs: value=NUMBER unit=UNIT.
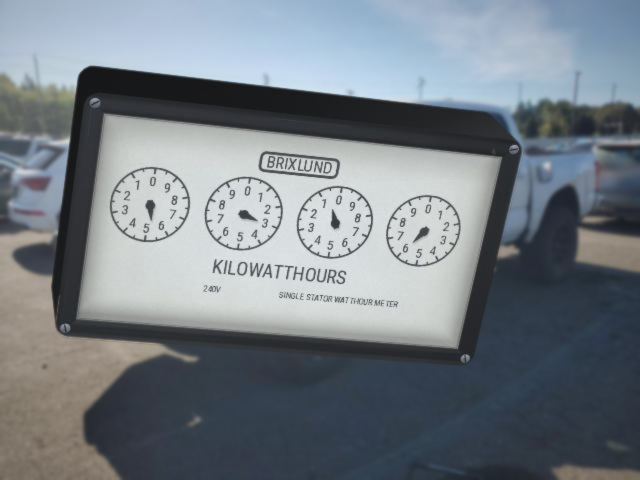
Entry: value=5306 unit=kWh
